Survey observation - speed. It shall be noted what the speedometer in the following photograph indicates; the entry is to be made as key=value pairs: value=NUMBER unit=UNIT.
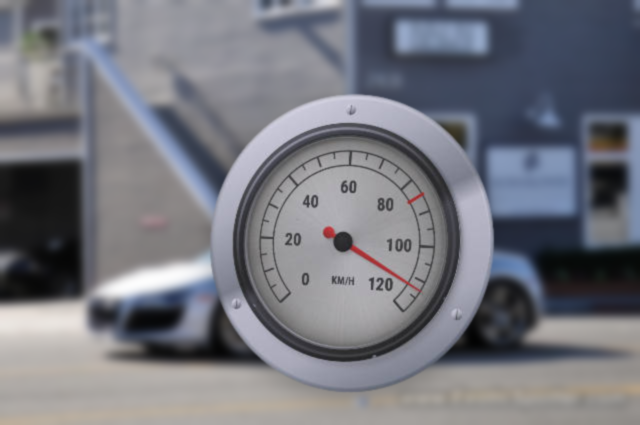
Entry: value=112.5 unit=km/h
